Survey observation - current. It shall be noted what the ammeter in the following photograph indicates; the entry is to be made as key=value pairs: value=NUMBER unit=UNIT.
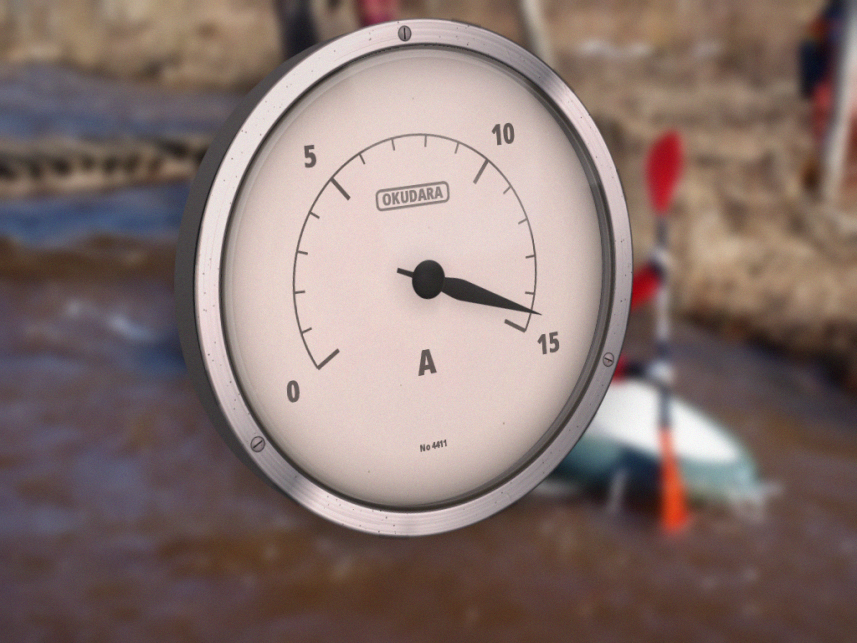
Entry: value=14.5 unit=A
